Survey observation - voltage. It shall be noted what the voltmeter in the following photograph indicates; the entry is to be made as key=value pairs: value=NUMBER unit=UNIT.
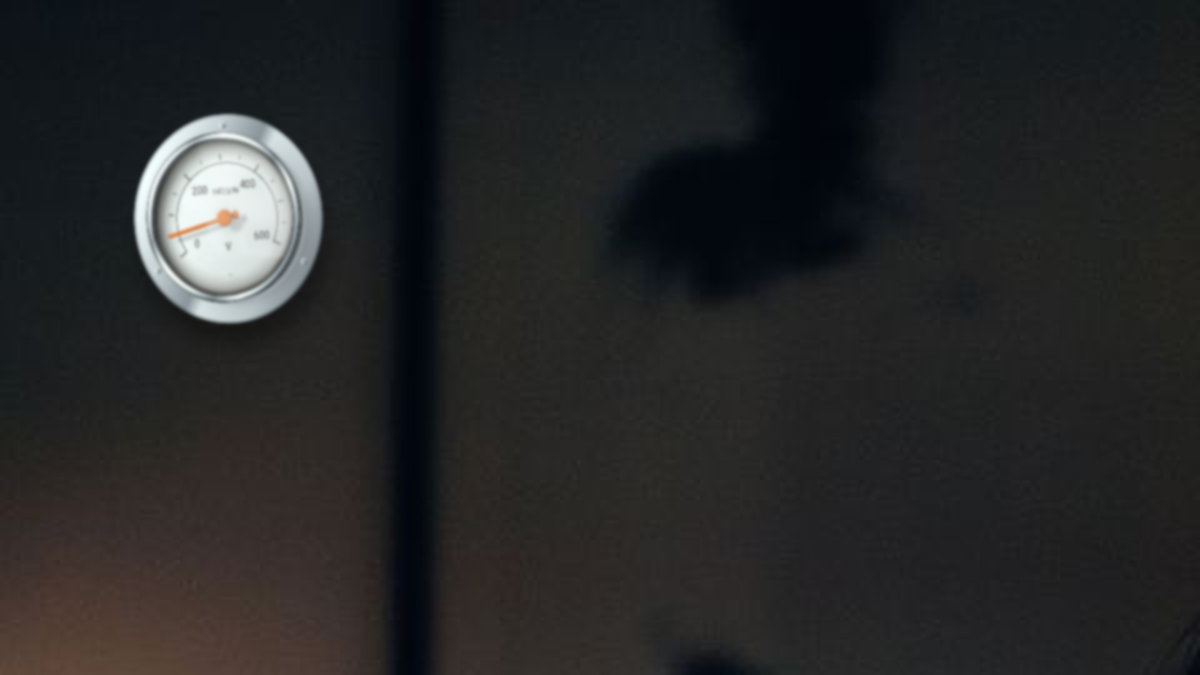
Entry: value=50 unit=V
